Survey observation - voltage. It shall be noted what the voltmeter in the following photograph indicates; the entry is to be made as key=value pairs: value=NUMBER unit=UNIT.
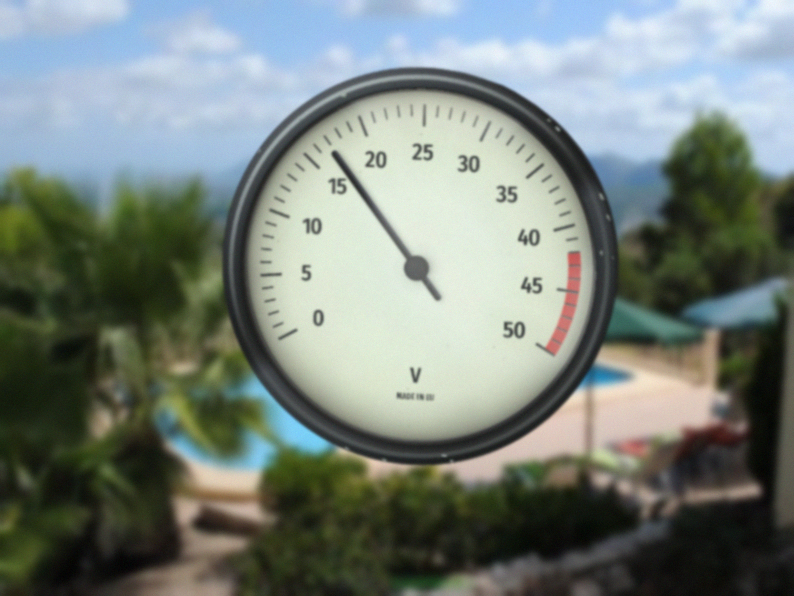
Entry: value=17 unit=V
